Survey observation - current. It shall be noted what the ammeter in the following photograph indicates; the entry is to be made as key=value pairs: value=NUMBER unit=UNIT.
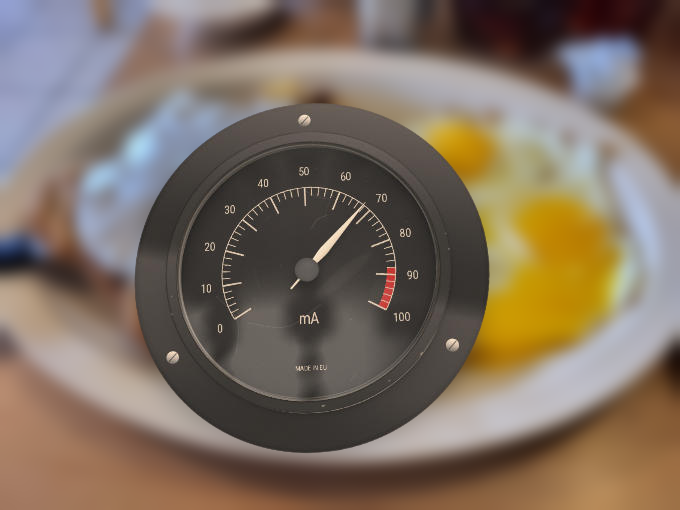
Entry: value=68 unit=mA
